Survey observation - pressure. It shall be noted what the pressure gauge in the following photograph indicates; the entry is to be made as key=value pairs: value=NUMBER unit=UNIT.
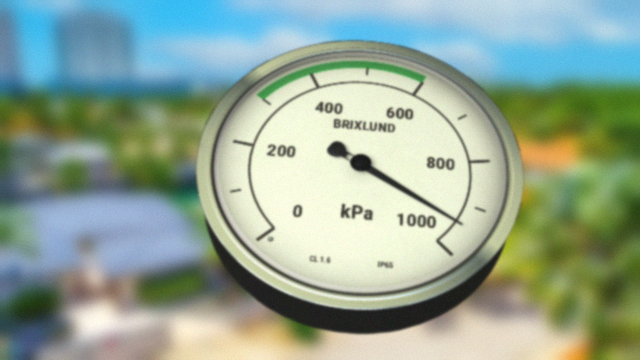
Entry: value=950 unit=kPa
